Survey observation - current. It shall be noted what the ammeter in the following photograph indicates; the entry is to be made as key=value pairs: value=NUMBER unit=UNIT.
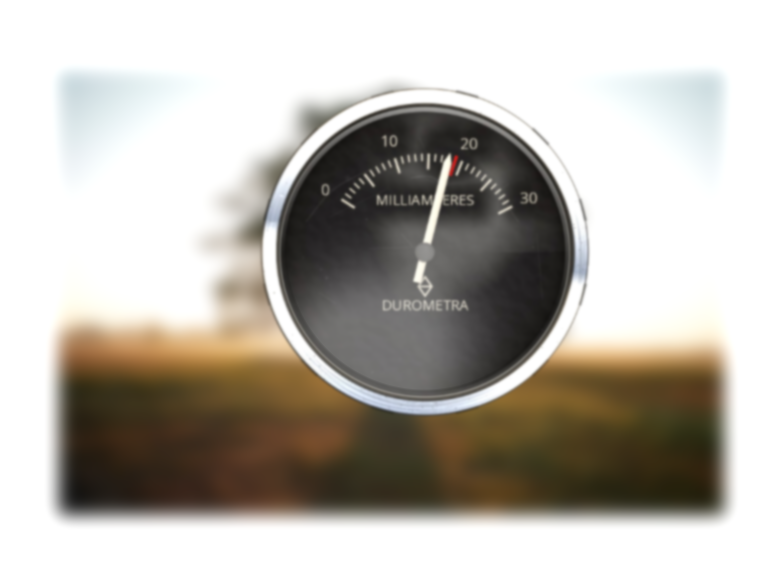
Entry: value=18 unit=mA
